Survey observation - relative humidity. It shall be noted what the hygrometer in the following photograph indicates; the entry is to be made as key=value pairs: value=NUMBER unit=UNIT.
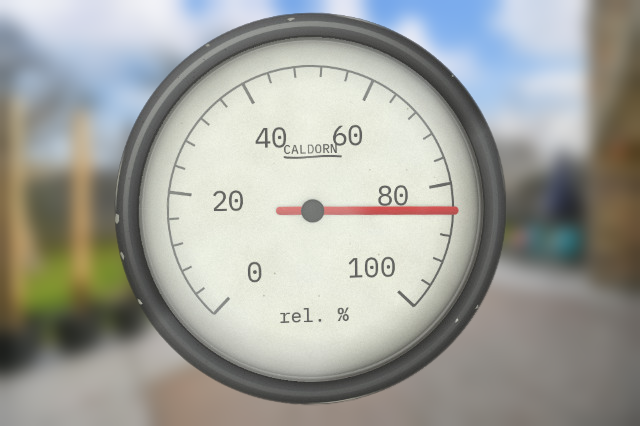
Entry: value=84 unit=%
